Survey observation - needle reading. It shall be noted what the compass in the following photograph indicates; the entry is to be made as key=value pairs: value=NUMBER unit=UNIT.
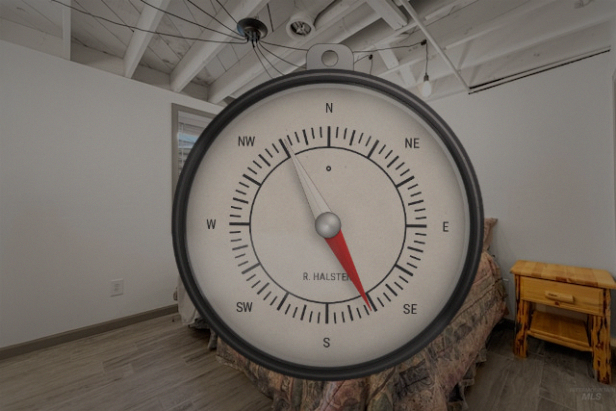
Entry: value=152.5 unit=°
